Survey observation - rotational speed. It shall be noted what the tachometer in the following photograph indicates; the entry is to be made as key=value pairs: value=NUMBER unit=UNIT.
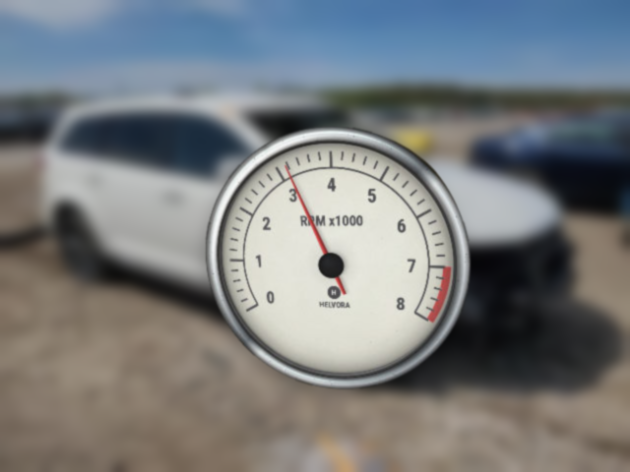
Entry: value=3200 unit=rpm
